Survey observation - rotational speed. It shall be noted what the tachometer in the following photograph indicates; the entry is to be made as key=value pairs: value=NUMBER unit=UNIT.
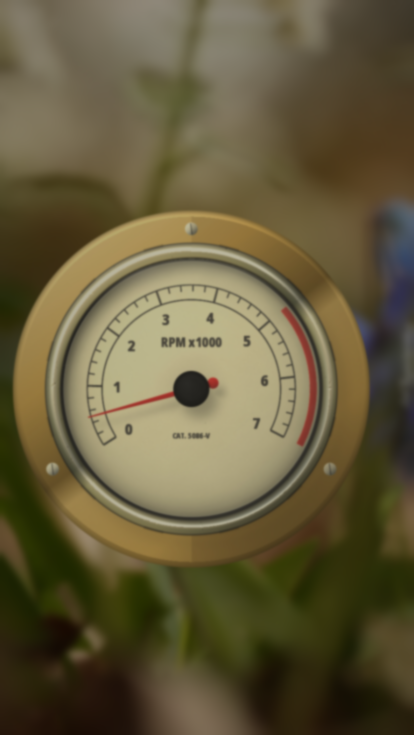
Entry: value=500 unit=rpm
